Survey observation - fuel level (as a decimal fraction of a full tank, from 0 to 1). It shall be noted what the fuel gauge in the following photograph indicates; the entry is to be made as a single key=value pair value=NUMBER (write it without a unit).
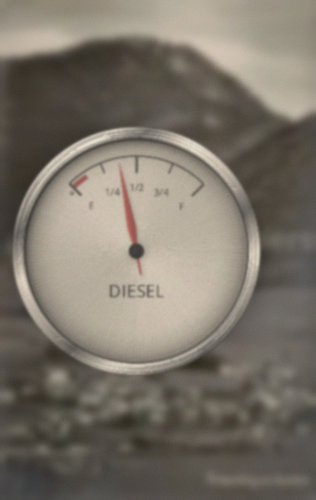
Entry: value=0.375
